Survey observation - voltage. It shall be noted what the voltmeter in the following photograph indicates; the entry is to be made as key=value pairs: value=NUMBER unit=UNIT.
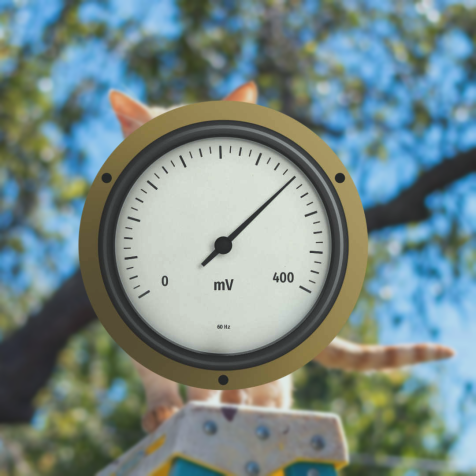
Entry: value=280 unit=mV
